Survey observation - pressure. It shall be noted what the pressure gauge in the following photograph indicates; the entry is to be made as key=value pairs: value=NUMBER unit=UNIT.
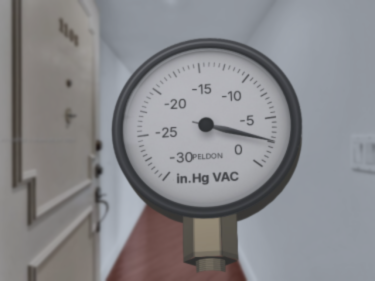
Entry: value=-2.5 unit=inHg
